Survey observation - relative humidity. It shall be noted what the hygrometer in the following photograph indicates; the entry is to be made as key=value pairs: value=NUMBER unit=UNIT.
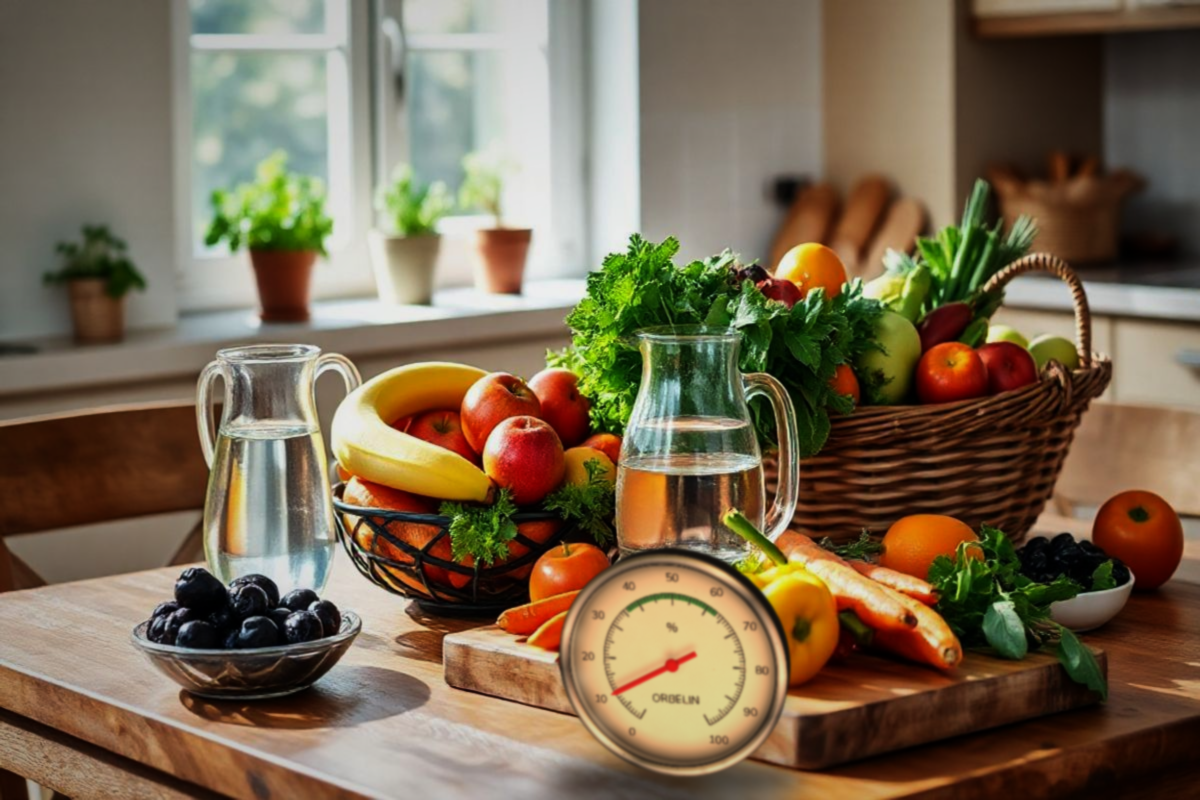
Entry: value=10 unit=%
